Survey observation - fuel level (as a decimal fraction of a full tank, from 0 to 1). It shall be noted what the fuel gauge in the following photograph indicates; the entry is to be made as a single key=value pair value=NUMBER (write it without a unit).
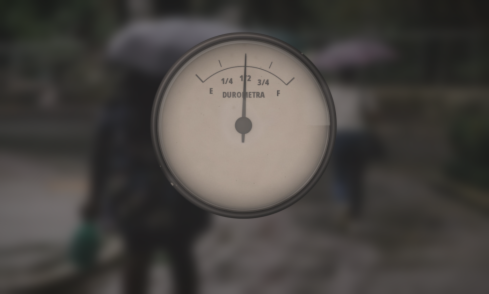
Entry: value=0.5
